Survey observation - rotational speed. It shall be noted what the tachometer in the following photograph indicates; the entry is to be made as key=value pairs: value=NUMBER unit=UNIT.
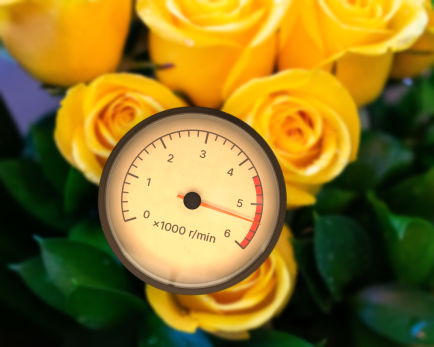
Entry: value=5400 unit=rpm
